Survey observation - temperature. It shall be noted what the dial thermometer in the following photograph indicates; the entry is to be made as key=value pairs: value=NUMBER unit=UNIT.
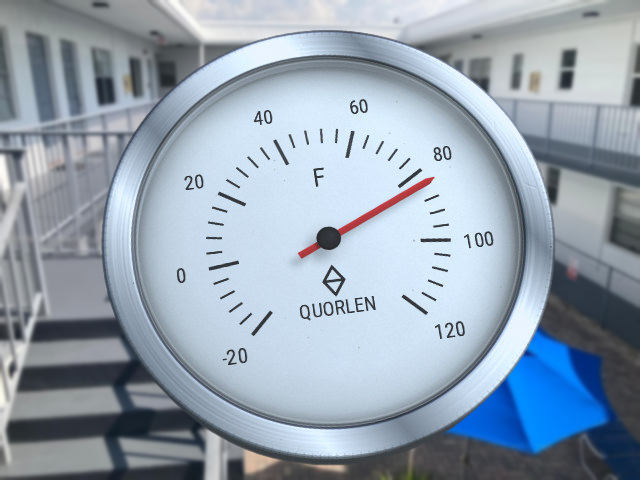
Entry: value=84 unit=°F
